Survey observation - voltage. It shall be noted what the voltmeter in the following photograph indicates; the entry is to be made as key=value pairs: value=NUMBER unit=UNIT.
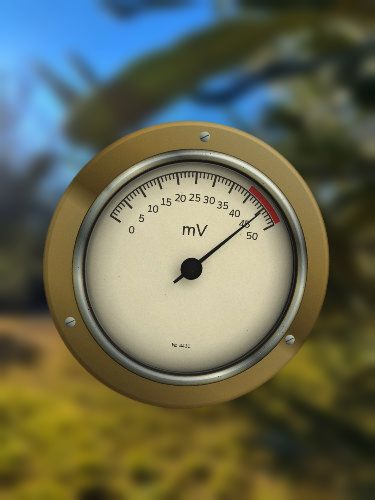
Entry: value=45 unit=mV
